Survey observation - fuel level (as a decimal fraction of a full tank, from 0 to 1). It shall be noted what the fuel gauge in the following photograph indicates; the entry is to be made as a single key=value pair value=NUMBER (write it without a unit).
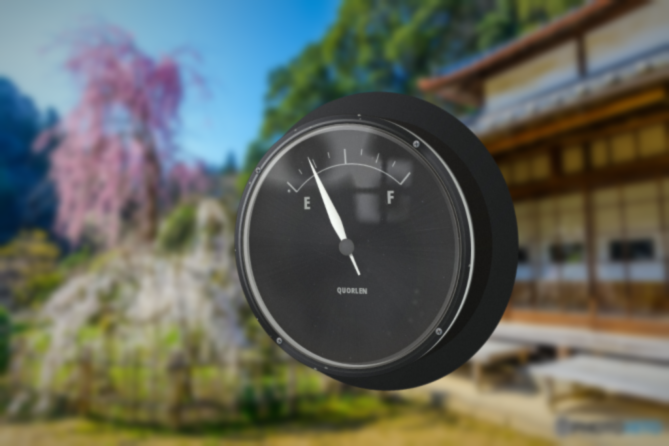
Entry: value=0.25
